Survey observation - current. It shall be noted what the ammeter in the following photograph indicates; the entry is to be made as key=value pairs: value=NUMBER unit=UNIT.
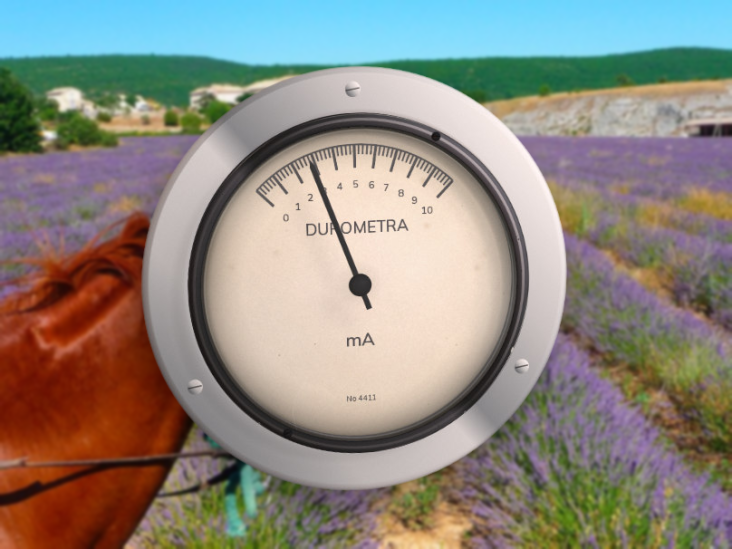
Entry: value=2.8 unit=mA
